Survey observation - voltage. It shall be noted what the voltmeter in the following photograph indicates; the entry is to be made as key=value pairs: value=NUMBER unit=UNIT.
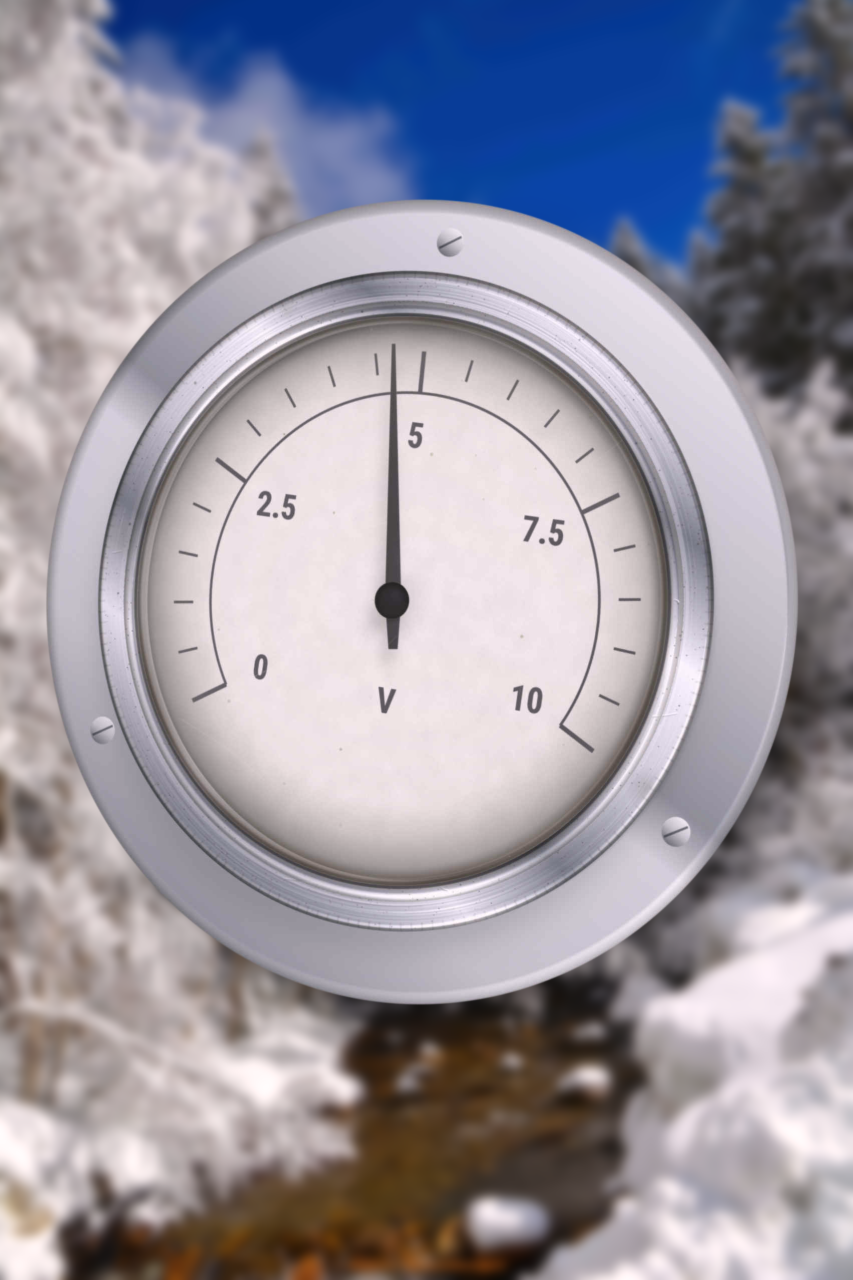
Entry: value=4.75 unit=V
